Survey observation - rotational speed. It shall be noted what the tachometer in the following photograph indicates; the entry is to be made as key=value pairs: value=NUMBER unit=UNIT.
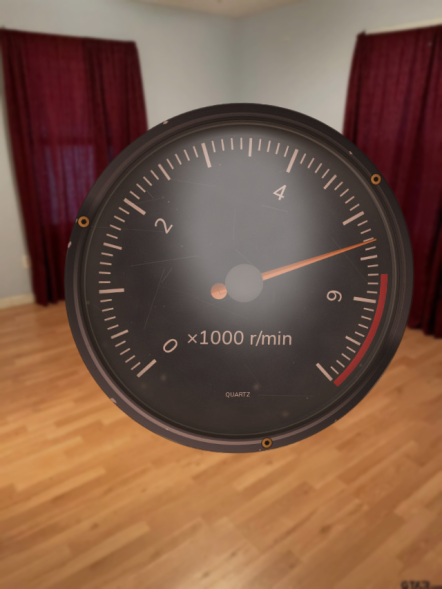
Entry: value=5300 unit=rpm
